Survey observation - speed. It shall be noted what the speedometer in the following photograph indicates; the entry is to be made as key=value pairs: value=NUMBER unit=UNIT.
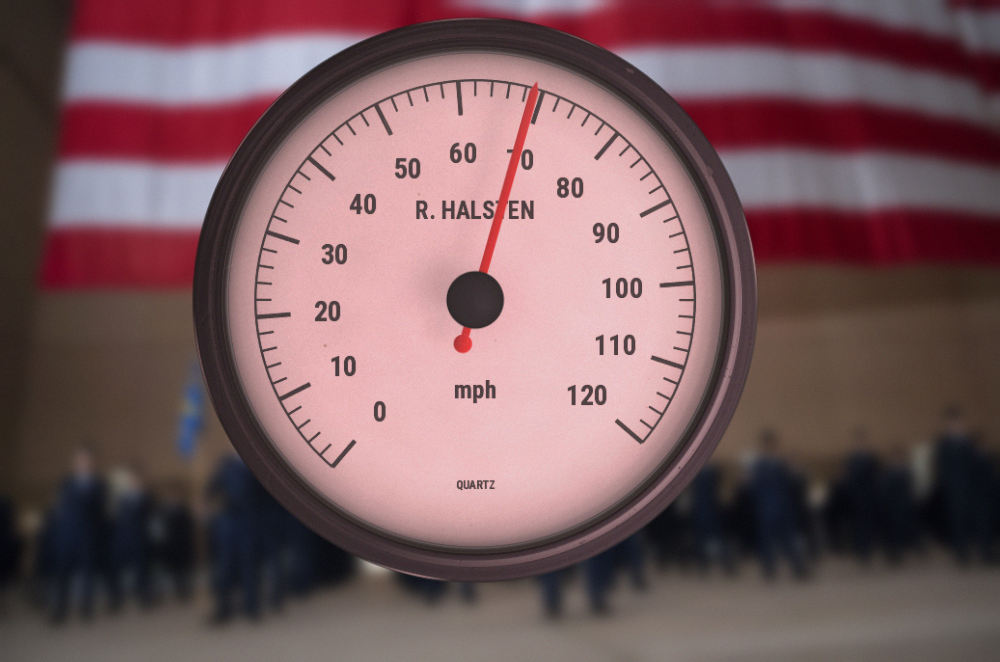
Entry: value=69 unit=mph
